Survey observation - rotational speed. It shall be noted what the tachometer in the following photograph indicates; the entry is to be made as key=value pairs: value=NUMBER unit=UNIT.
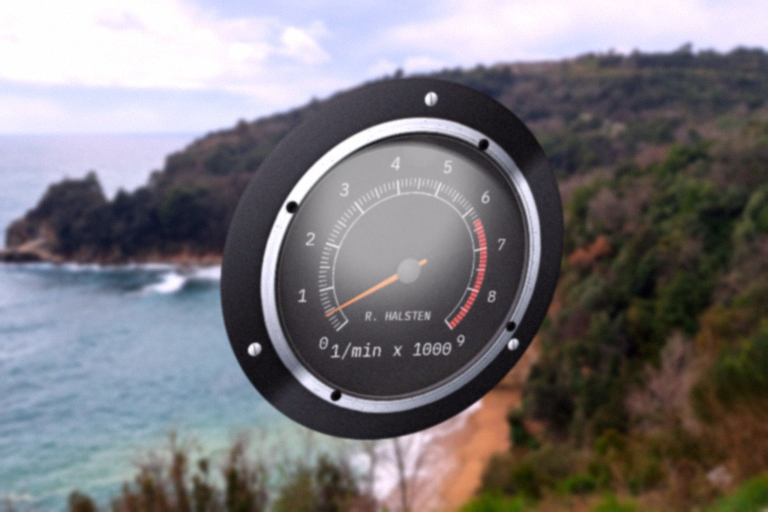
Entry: value=500 unit=rpm
